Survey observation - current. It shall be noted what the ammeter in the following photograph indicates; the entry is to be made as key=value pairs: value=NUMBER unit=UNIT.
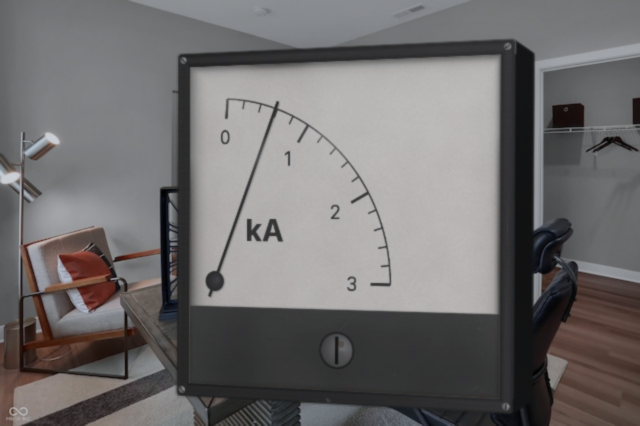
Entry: value=0.6 unit=kA
